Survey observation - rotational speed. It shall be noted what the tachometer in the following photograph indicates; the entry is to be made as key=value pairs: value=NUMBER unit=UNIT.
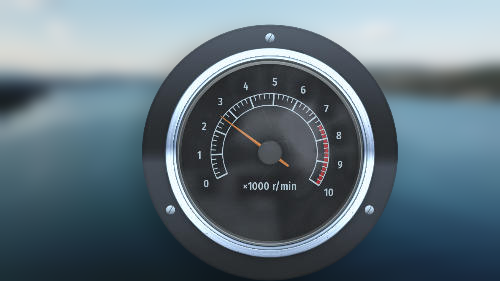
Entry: value=2600 unit=rpm
